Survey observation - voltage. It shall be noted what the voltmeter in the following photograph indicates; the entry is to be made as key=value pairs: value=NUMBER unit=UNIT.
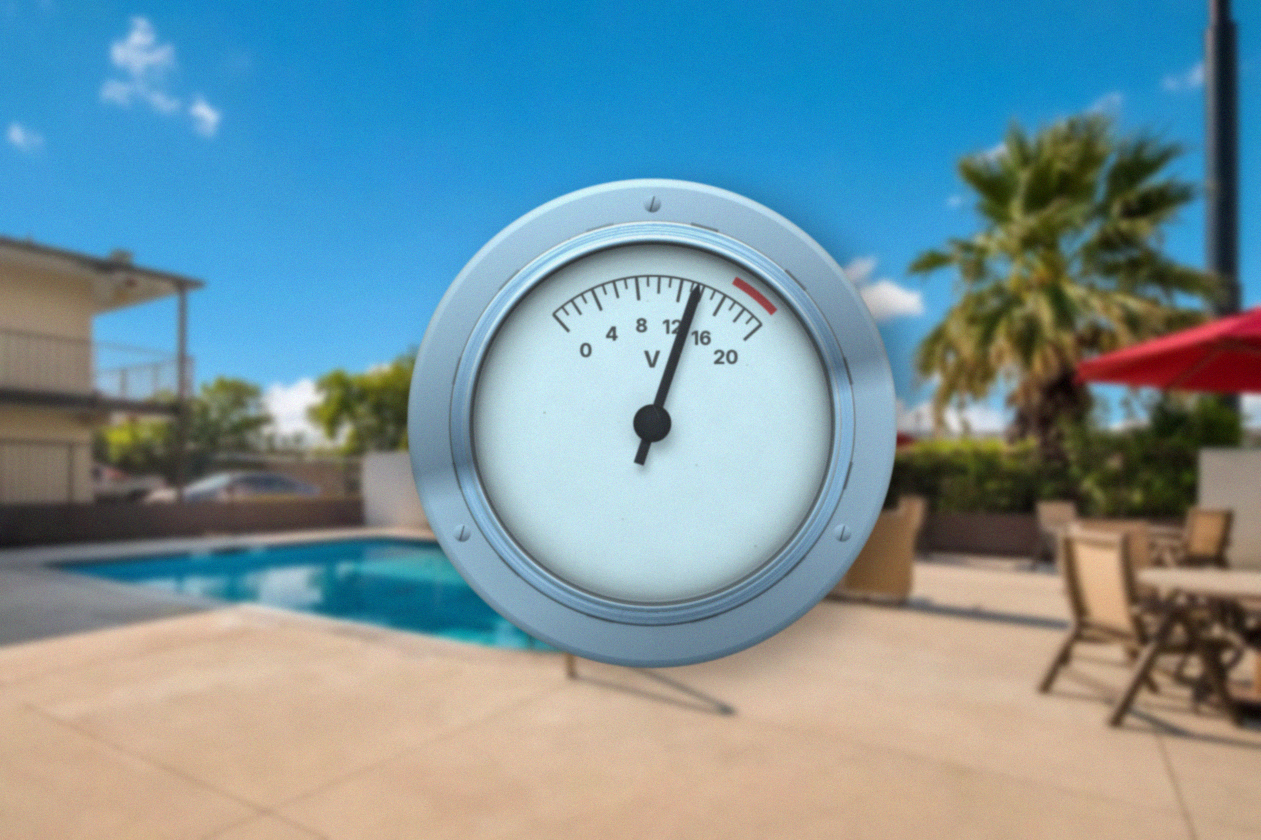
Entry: value=13.5 unit=V
